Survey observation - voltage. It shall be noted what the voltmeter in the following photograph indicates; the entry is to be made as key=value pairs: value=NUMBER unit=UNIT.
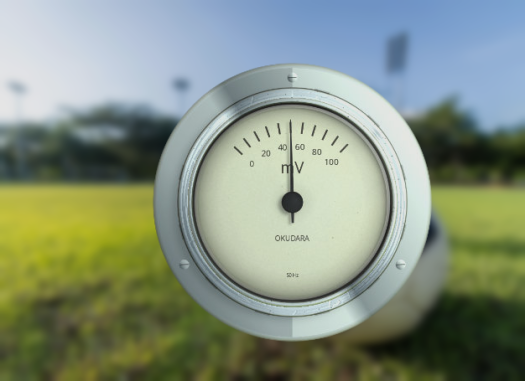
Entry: value=50 unit=mV
